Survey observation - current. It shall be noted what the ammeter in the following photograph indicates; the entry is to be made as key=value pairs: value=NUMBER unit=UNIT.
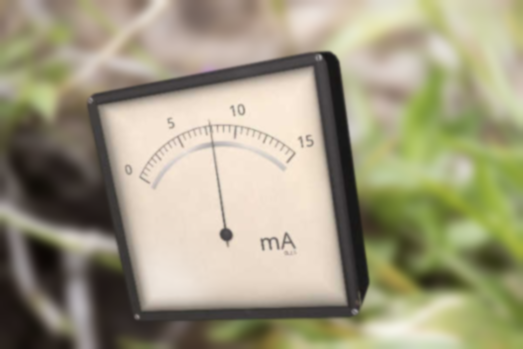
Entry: value=8 unit=mA
